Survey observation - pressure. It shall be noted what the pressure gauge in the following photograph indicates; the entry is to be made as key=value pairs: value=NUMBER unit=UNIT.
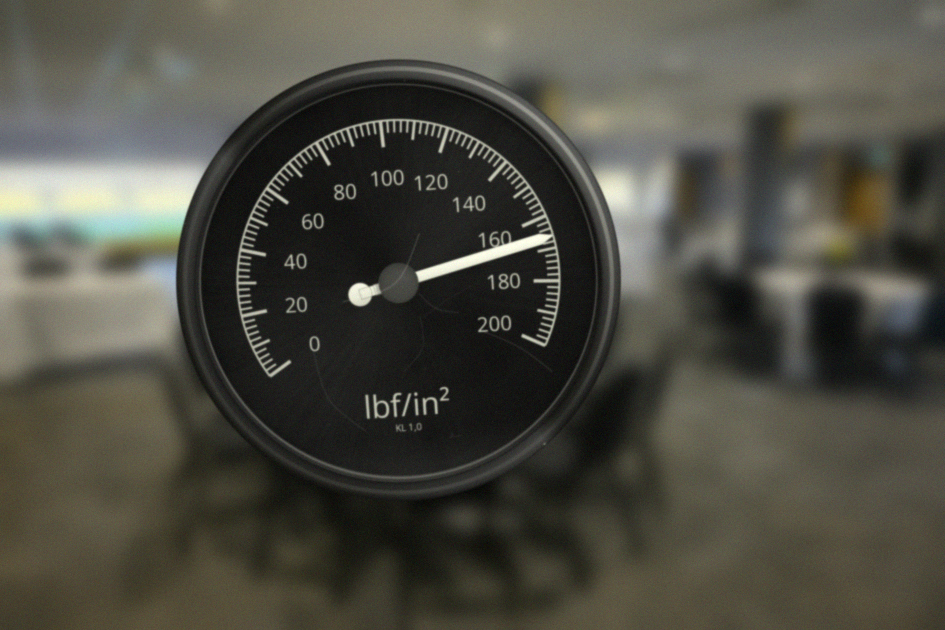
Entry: value=166 unit=psi
